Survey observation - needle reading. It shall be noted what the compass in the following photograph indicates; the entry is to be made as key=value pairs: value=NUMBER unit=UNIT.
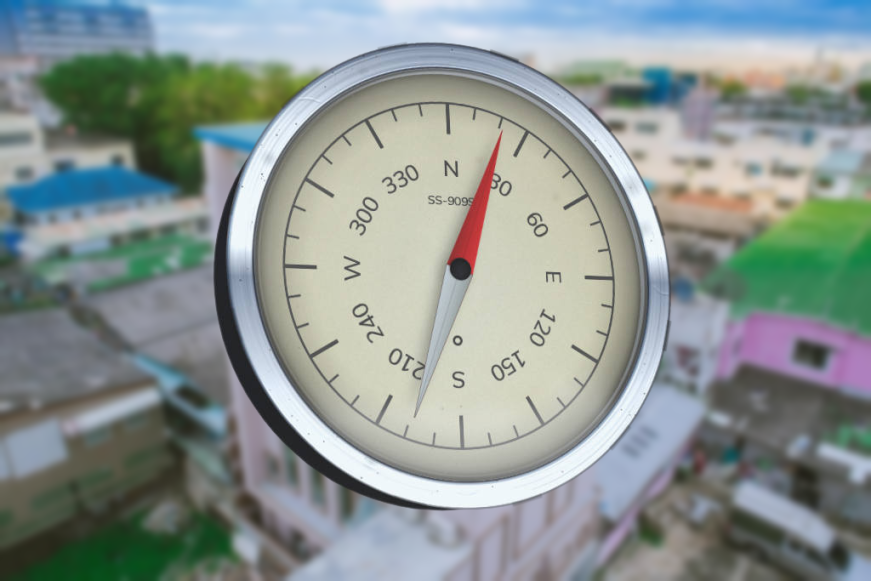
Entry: value=20 unit=°
